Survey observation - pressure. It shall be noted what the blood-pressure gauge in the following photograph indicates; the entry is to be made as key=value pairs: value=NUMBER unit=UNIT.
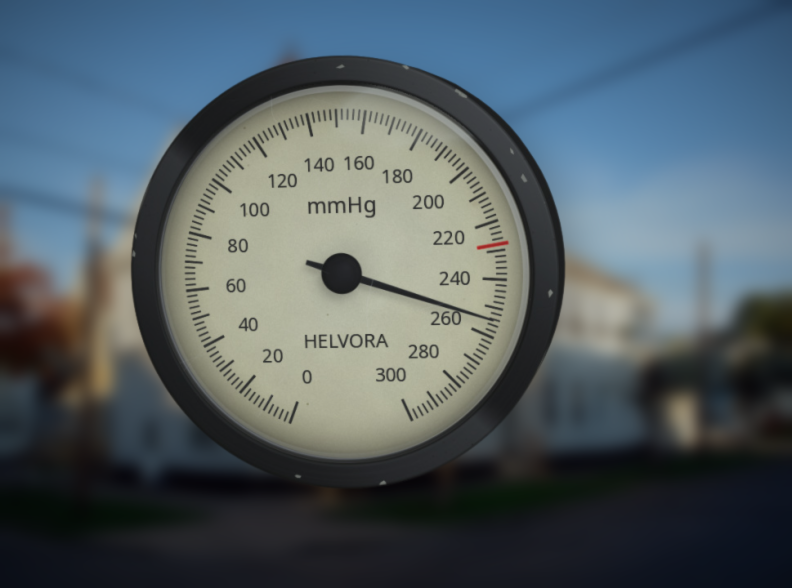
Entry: value=254 unit=mmHg
